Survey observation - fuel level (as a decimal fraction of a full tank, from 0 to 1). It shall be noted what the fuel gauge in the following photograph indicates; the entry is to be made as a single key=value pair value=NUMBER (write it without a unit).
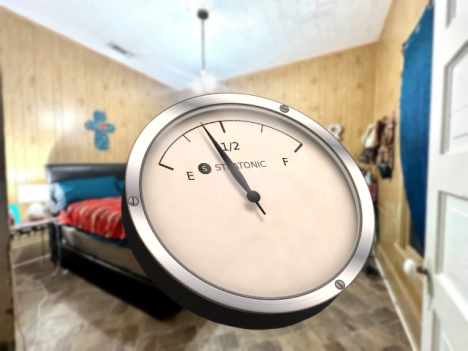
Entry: value=0.375
